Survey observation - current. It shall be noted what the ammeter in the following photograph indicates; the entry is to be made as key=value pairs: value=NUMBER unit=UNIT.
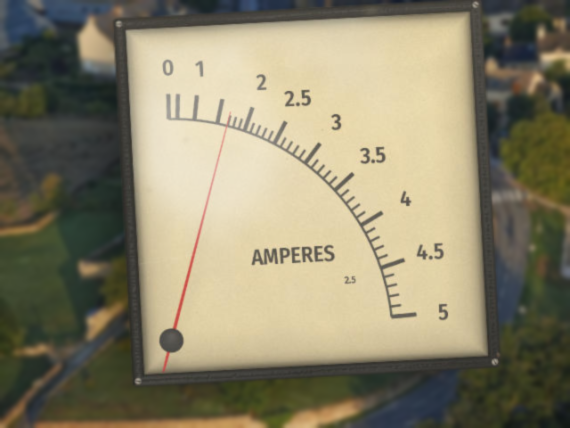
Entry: value=1.7 unit=A
